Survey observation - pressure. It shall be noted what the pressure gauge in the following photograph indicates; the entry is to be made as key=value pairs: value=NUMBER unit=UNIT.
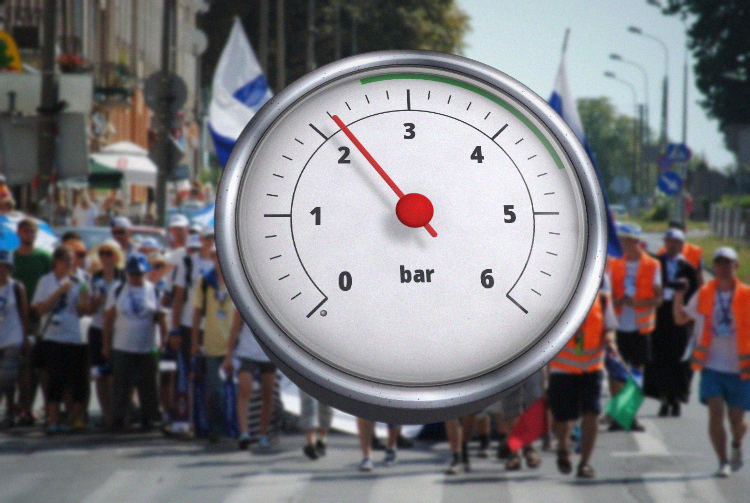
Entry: value=2.2 unit=bar
